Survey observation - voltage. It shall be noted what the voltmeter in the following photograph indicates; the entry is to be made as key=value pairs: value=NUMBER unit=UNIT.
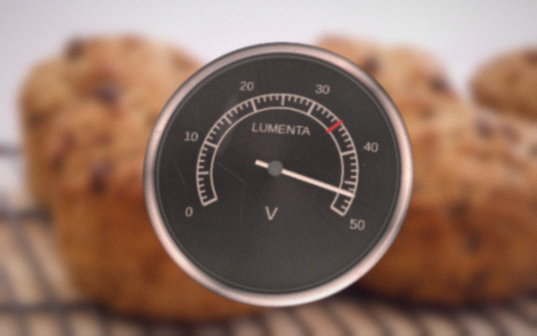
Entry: value=47 unit=V
